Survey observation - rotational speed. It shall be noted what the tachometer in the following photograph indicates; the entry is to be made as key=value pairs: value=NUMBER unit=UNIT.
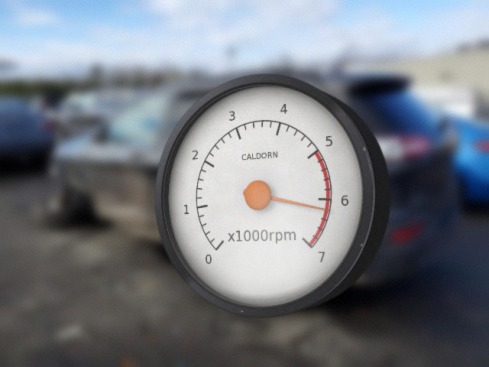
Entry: value=6200 unit=rpm
